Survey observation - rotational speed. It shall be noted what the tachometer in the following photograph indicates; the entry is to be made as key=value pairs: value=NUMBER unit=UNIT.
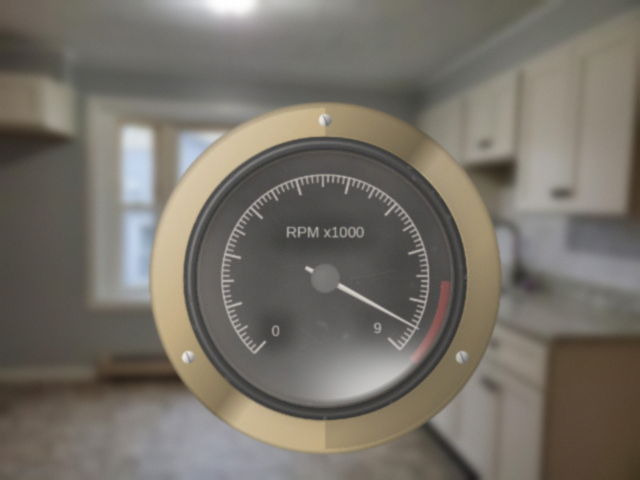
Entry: value=8500 unit=rpm
